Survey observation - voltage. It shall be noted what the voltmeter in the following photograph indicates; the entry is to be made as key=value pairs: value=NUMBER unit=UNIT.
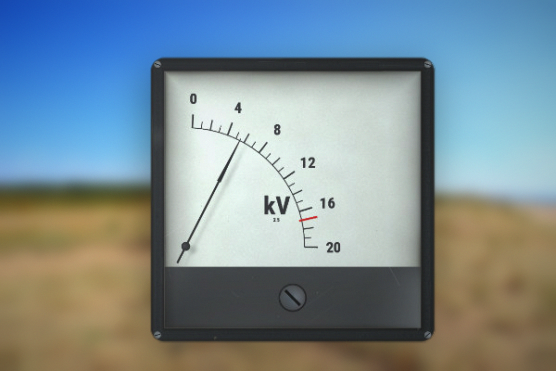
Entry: value=5.5 unit=kV
